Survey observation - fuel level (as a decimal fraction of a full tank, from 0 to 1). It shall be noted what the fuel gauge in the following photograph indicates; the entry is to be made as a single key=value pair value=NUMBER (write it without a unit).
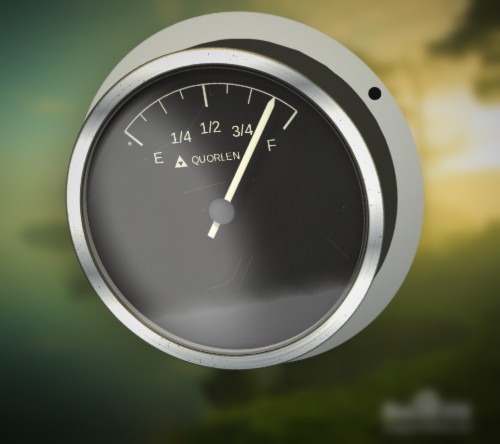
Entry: value=0.875
